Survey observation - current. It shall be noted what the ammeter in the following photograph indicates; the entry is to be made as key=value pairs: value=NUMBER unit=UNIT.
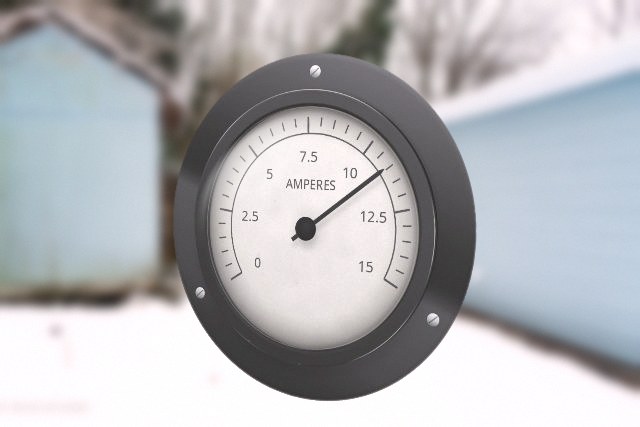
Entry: value=11 unit=A
